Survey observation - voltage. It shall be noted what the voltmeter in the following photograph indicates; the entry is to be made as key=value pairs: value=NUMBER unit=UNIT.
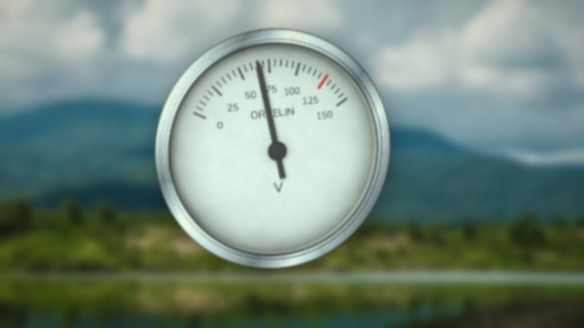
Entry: value=65 unit=V
